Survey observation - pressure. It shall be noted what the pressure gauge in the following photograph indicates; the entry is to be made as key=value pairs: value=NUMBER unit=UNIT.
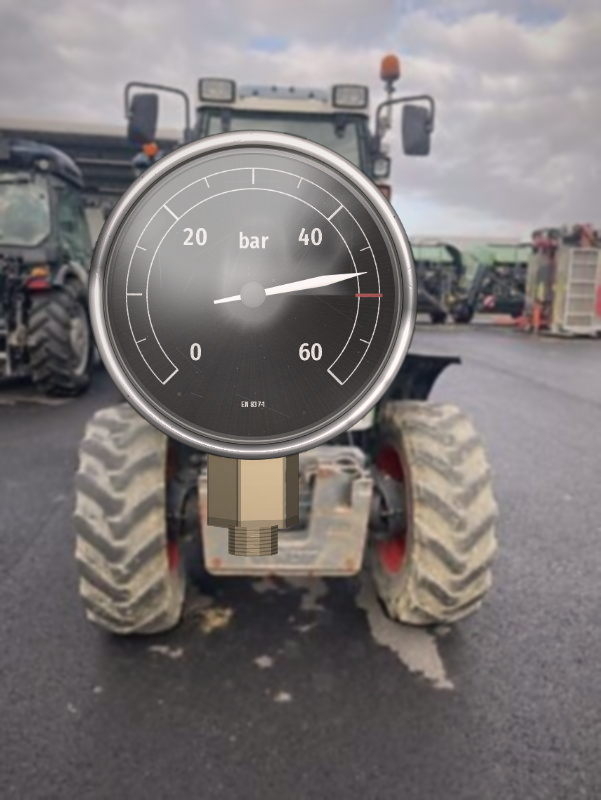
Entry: value=47.5 unit=bar
